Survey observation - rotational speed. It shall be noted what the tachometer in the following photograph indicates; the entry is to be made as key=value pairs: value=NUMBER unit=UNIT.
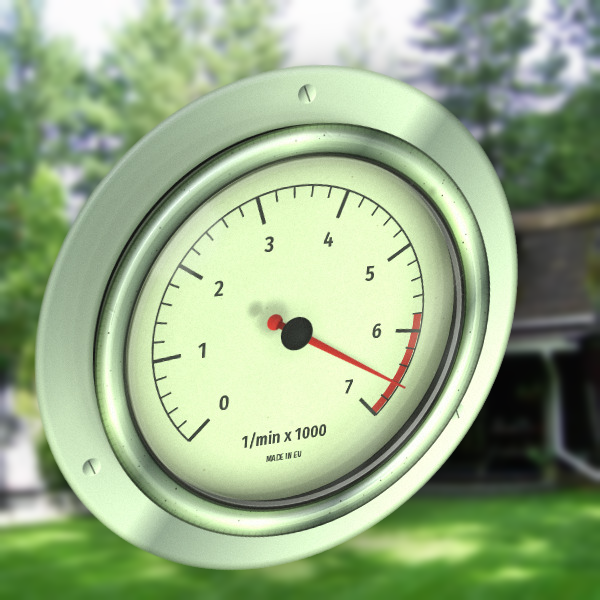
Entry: value=6600 unit=rpm
